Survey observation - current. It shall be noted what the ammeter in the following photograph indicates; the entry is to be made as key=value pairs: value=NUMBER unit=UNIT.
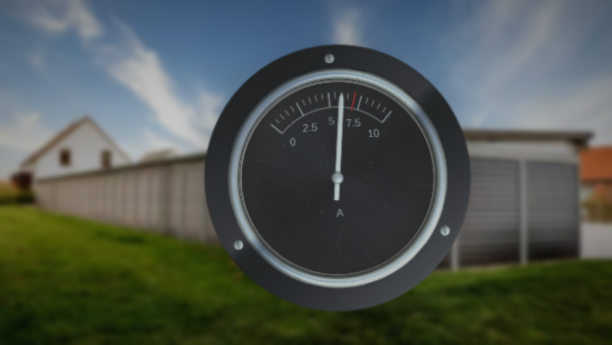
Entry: value=6 unit=A
